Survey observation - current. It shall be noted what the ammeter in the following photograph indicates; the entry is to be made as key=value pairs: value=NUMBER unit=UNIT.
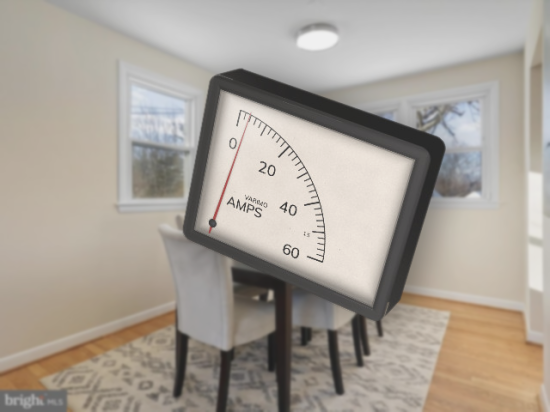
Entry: value=4 unit=A
